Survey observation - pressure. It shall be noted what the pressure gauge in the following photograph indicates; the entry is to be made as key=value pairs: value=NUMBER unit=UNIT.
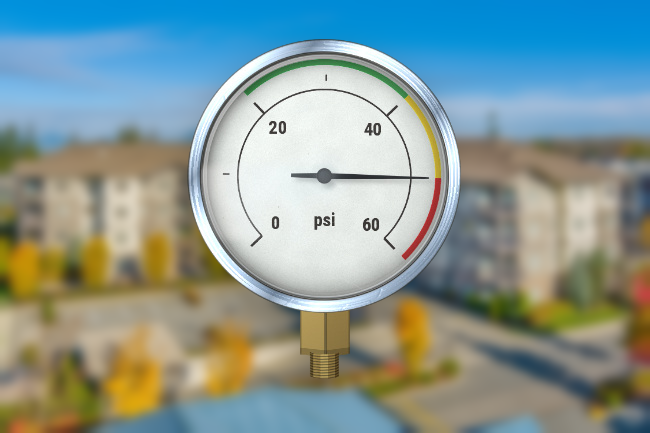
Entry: value=50 unit=psi
